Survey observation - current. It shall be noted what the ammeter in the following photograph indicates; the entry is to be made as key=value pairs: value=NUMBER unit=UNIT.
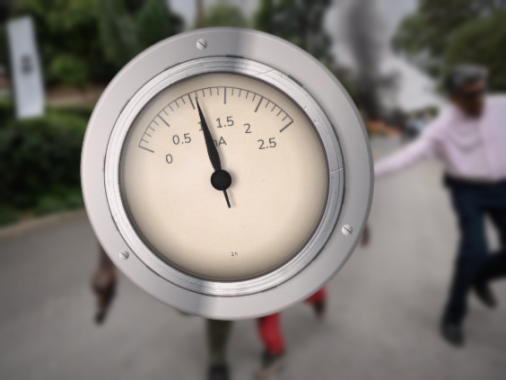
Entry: value=1.1 unit=mA
